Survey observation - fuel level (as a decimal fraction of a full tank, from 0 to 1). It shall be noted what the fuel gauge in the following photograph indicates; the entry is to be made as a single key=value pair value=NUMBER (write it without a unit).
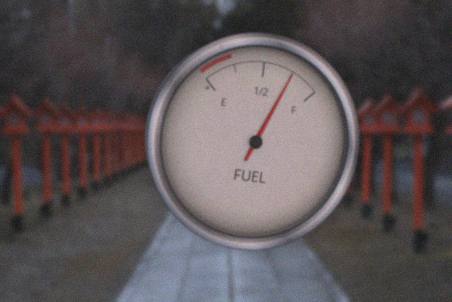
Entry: value=0.75
